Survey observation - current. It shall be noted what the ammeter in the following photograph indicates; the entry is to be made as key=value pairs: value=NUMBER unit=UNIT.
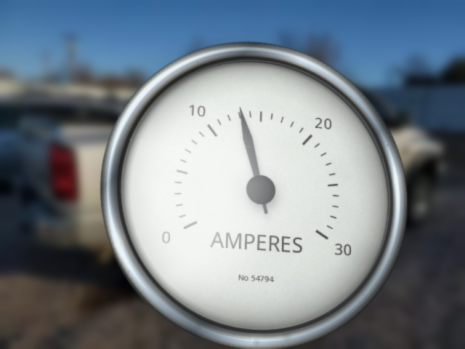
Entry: value=13 unit=A
